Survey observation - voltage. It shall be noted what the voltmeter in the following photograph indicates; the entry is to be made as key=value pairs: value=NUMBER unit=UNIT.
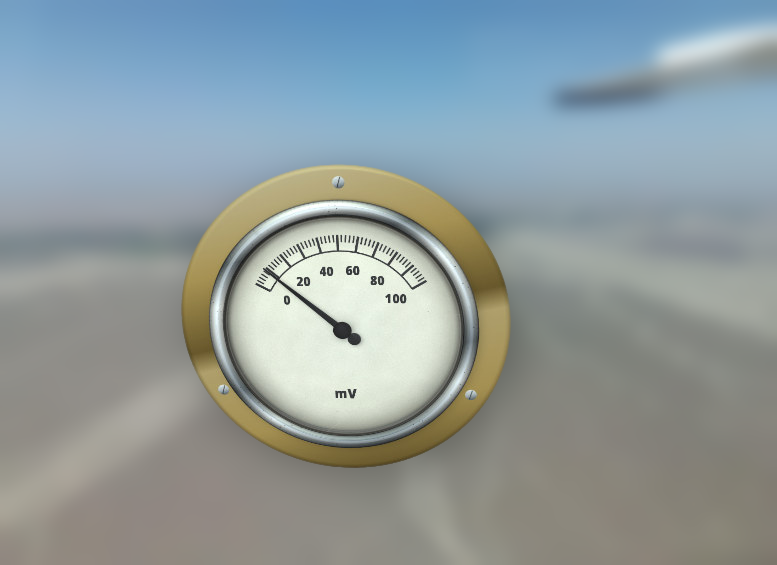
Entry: value=10 unit=mV
